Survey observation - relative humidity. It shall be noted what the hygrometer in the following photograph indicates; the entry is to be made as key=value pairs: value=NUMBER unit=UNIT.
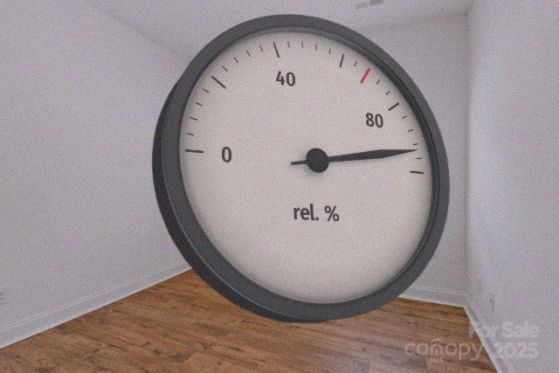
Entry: value=94 unit=%
